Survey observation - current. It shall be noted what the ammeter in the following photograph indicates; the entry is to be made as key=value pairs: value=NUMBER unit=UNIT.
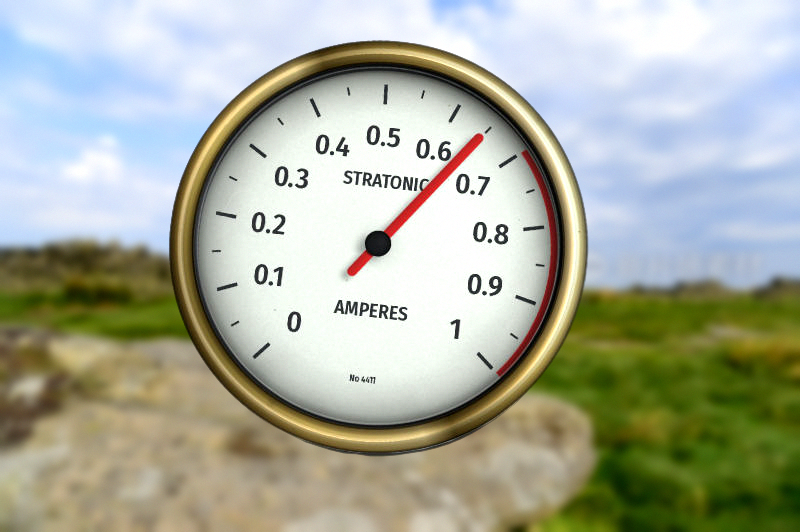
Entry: value=0.65 unit=A
